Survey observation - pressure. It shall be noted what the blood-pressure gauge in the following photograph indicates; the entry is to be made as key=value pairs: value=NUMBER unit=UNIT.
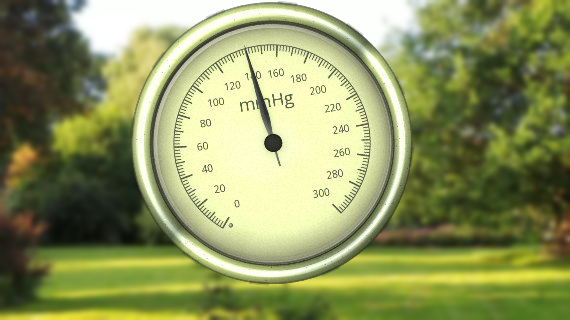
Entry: value=140 unit=mmHg
